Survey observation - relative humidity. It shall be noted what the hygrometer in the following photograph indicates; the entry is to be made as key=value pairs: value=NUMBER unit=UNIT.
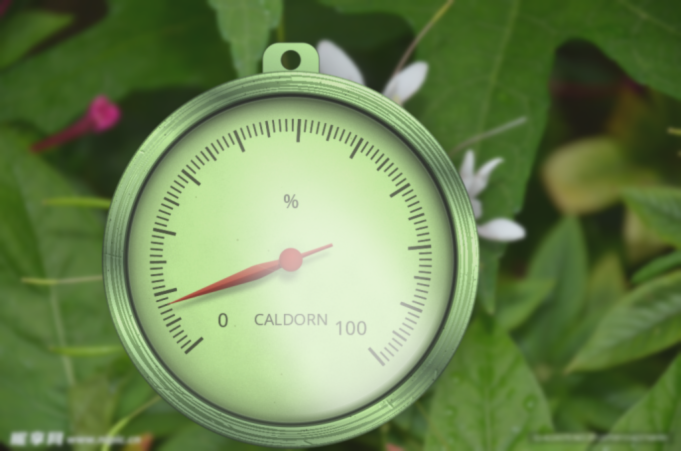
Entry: value=8 unit=%
